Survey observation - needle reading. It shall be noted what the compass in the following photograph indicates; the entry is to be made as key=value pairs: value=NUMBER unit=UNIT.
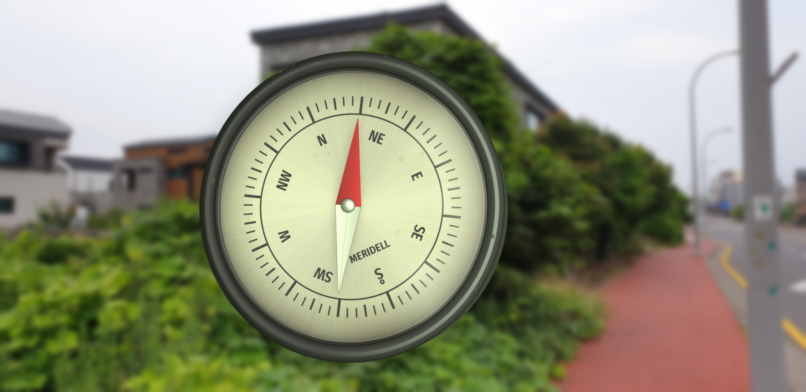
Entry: value=30 unit=°
